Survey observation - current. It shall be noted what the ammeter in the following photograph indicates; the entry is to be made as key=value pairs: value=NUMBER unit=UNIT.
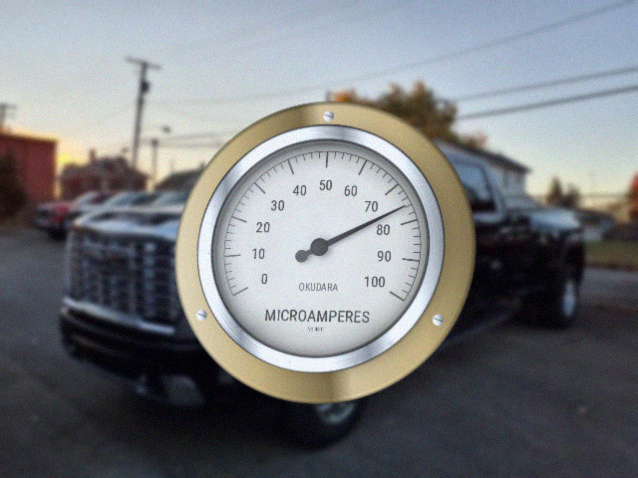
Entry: value=76 unit=µA
